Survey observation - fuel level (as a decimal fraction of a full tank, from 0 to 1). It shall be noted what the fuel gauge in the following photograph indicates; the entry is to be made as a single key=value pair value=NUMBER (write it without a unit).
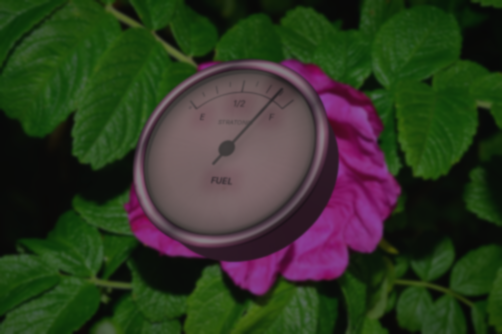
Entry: value=0.875
